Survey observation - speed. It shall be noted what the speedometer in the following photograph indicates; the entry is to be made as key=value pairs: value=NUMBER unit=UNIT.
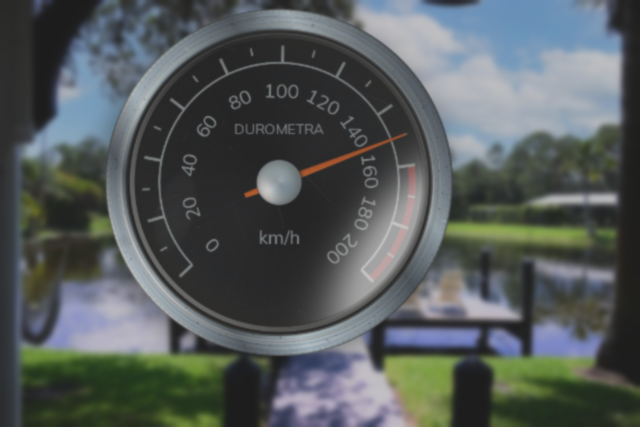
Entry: value=150 unit=km/h
